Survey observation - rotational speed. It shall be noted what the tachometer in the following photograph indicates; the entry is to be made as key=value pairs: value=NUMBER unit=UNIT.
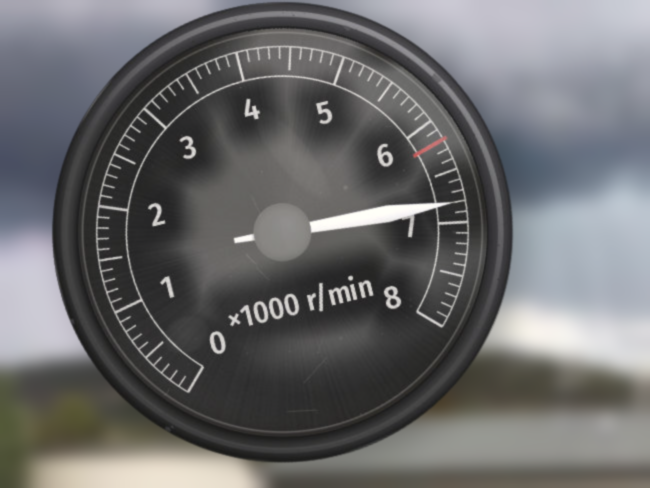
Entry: value=6800 unit=rpm
